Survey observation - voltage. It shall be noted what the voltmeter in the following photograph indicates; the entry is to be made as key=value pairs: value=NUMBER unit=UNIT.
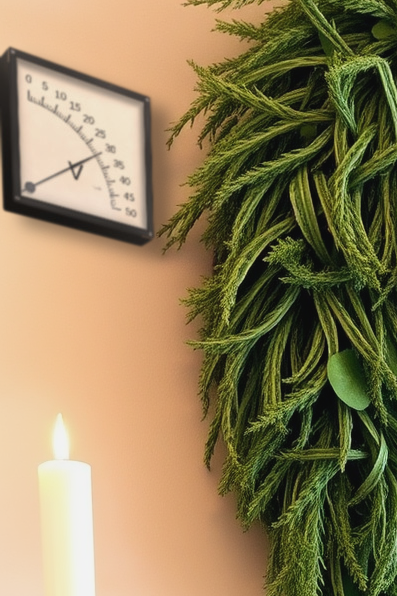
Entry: value=30 unit=V
